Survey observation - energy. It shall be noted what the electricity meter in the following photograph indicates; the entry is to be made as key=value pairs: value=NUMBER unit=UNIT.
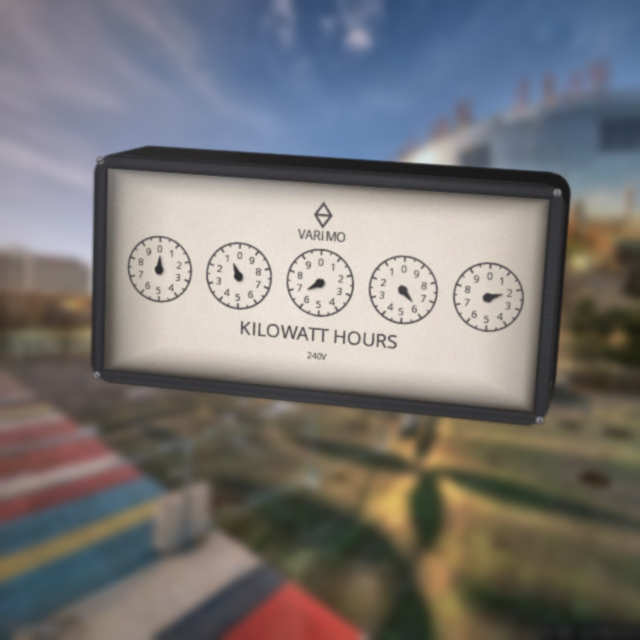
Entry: value=662 unit=kWh
